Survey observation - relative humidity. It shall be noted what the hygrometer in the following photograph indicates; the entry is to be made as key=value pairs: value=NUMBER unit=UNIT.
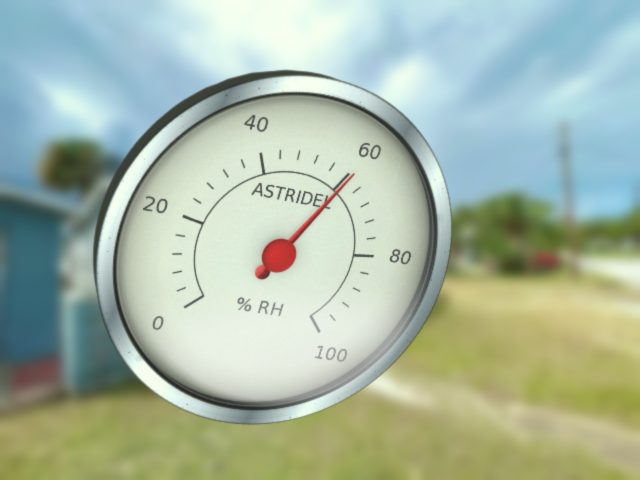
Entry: value=60 unit=%
